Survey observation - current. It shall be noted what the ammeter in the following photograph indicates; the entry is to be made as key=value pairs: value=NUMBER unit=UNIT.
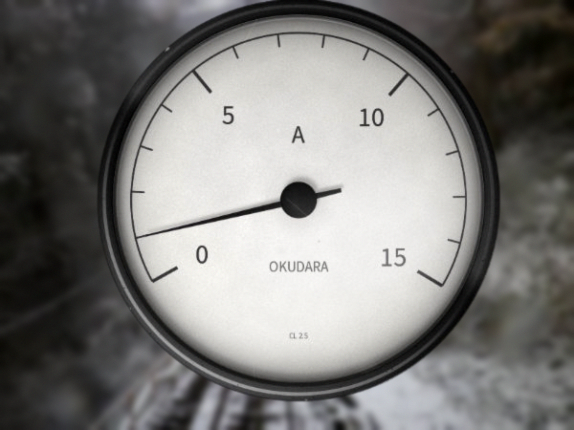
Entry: value=1 unit=A
